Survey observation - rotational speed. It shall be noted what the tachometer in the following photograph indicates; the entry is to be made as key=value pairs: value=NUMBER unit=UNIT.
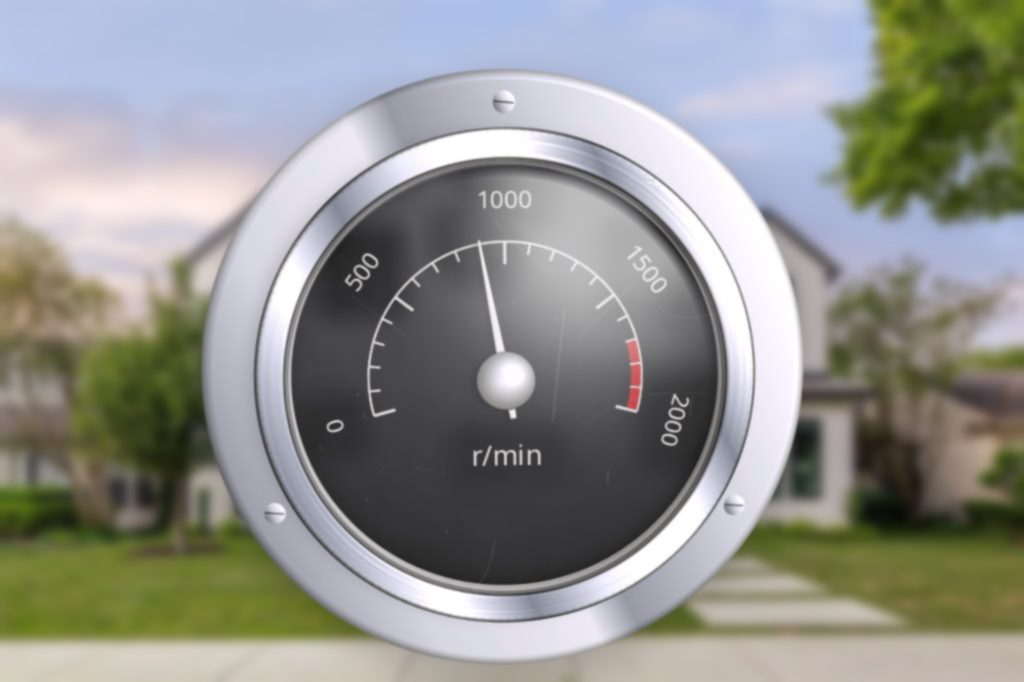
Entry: value=900 unit=rpm
